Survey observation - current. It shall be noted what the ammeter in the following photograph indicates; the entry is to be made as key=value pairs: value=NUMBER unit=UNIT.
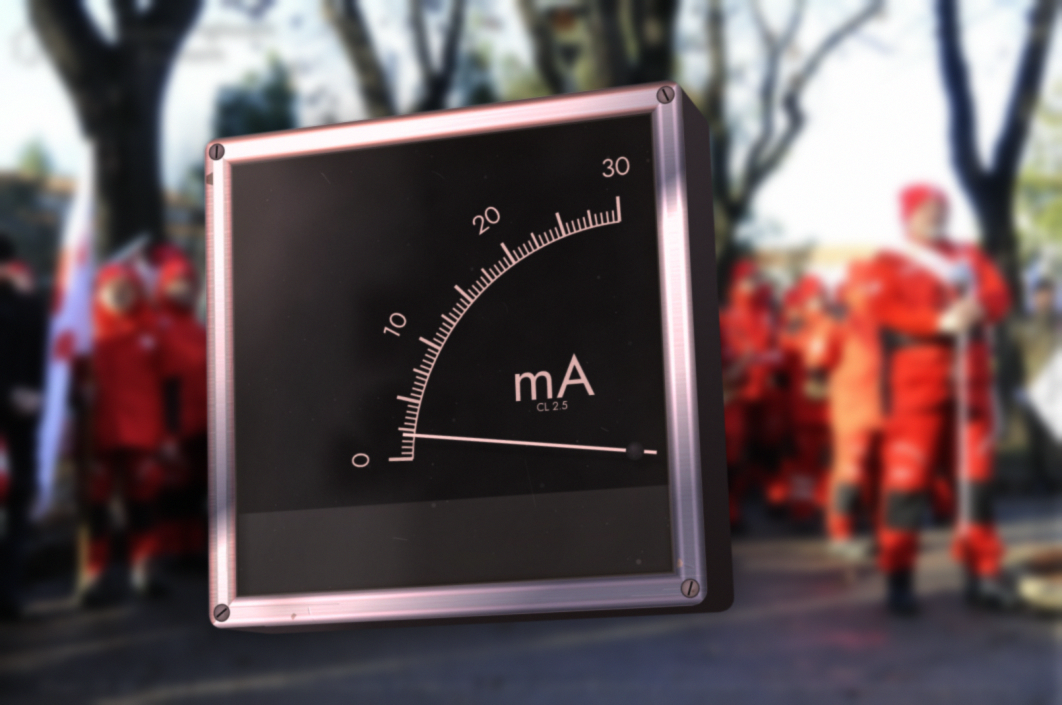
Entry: value=2 unit=mA
